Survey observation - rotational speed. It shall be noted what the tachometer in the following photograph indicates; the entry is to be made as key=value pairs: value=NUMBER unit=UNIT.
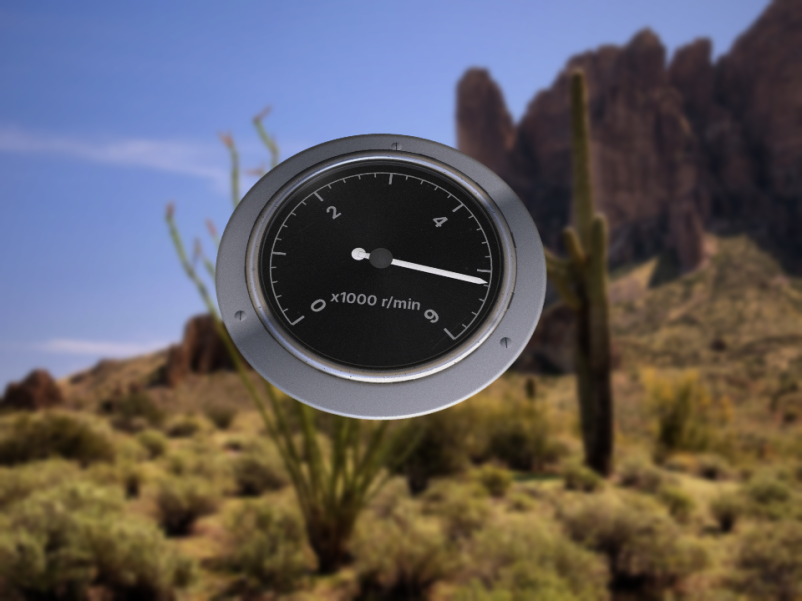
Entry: value=5200 unit=rpm
